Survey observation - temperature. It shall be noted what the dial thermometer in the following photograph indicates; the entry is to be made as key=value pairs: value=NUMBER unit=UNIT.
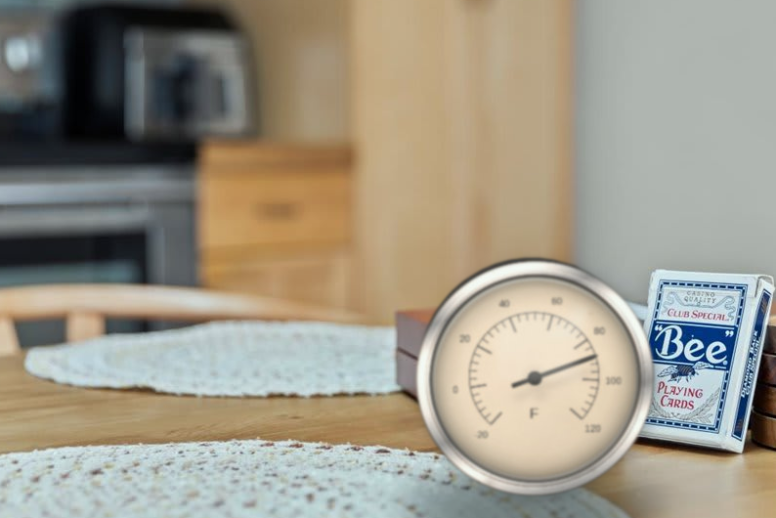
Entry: value=88 unit=°F
